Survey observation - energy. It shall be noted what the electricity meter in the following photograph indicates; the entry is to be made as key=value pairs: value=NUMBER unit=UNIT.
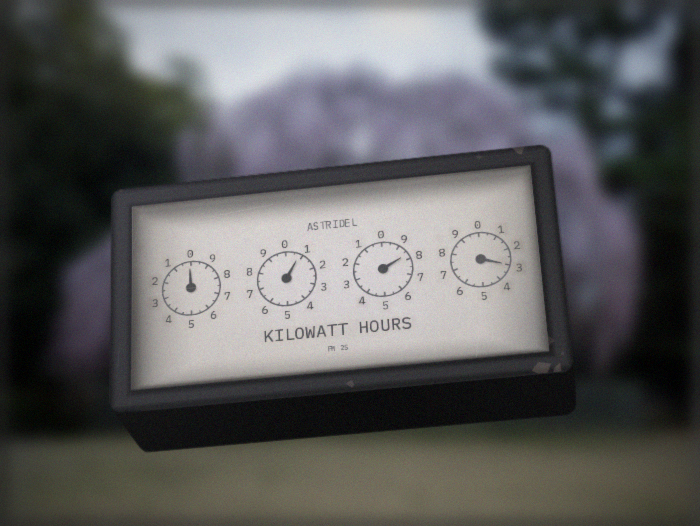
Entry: value=83 unit=kWh
